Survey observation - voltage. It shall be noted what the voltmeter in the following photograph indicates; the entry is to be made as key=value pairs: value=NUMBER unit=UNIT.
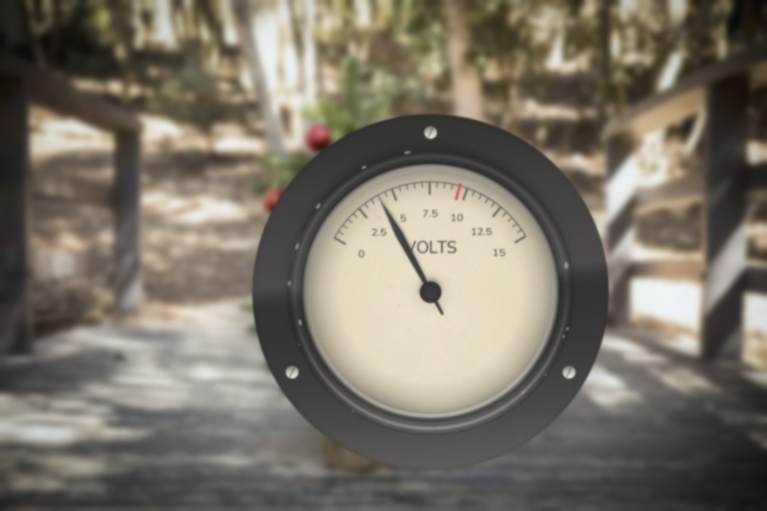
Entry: value=4 unit=V
